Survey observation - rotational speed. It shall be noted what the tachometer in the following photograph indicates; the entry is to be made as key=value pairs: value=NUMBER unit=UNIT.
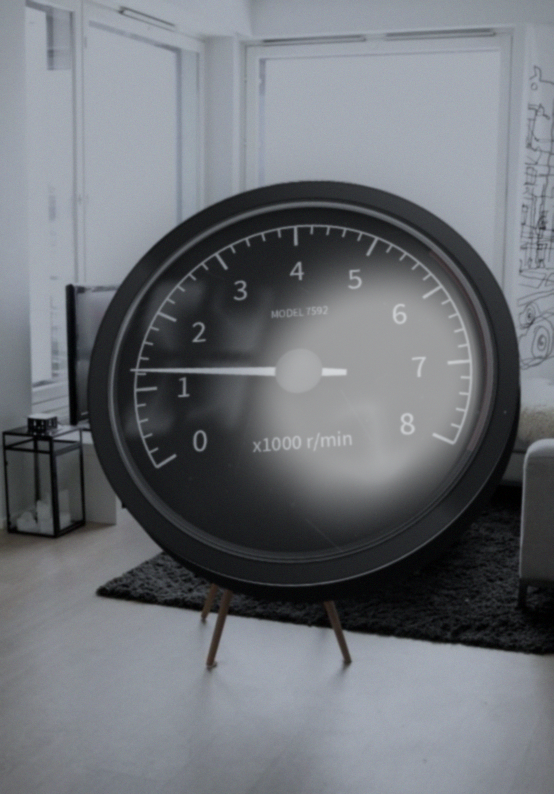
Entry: value=1200 unit=rpm
